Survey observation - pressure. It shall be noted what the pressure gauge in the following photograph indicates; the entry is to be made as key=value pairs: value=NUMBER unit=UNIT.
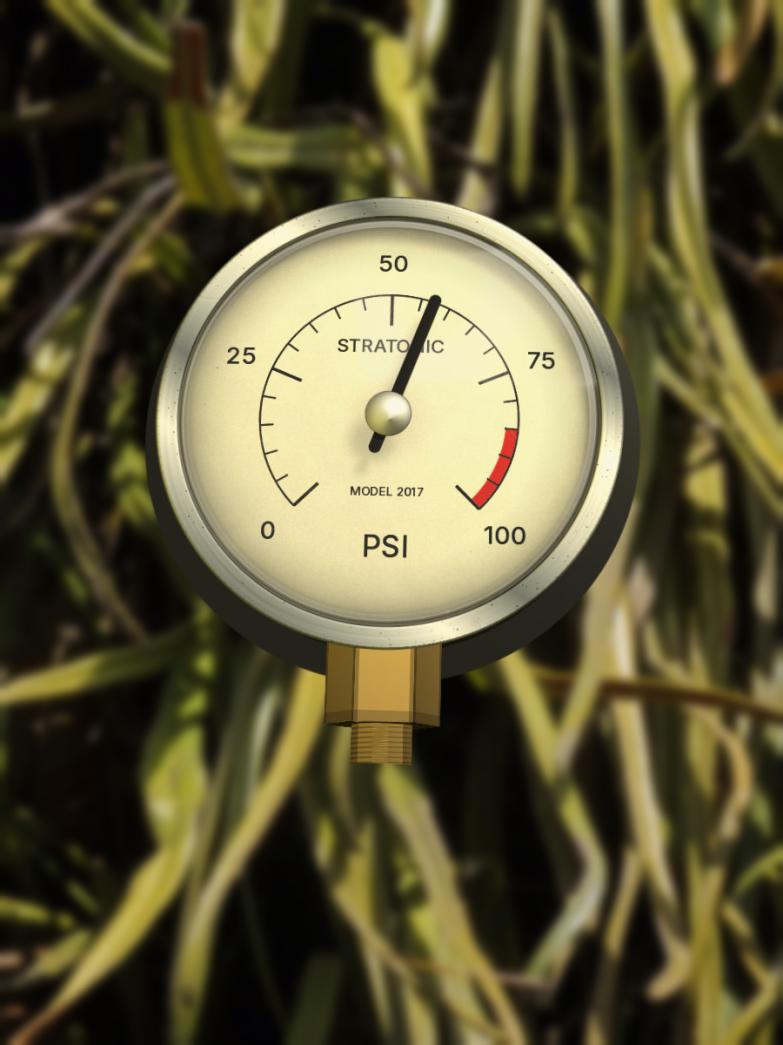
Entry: value=57.5 unit=psi
